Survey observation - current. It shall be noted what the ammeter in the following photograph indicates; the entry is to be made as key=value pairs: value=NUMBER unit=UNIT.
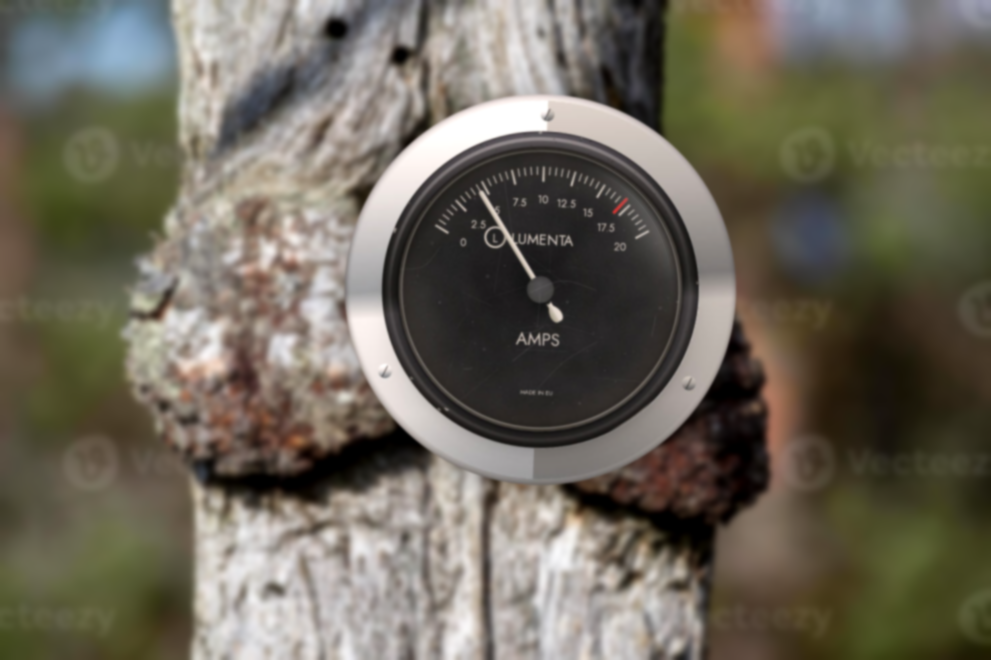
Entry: value=4.5 unit=A
